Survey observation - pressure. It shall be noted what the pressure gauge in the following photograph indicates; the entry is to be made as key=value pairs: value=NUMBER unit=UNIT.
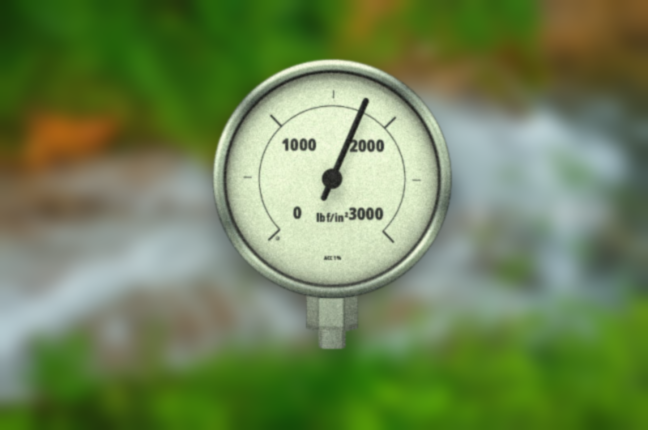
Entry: value=1750 unit=psi
